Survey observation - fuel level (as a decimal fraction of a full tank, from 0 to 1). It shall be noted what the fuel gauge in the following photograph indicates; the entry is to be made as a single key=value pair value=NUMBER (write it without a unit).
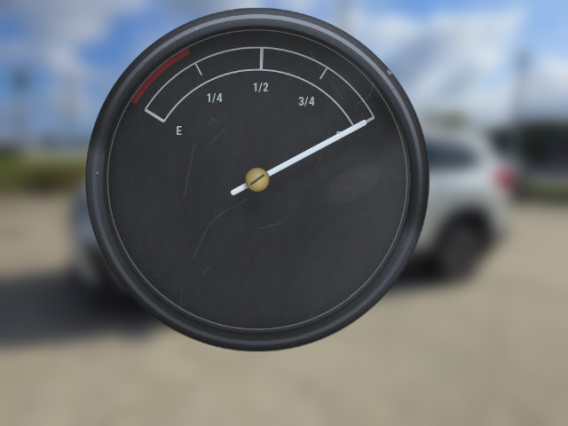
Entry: value=1
